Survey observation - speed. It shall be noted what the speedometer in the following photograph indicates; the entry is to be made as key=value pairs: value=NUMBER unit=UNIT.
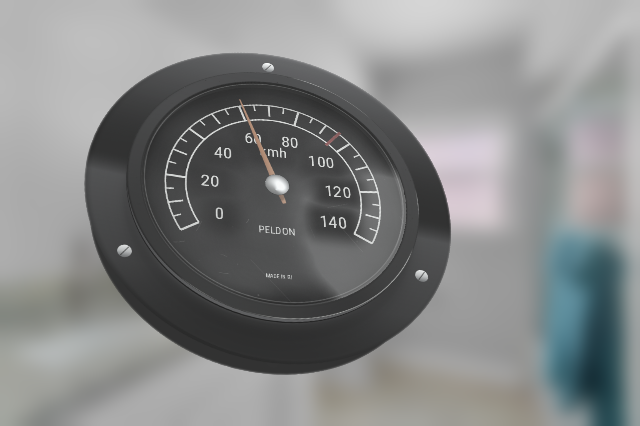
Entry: value=60 unit=km/h
